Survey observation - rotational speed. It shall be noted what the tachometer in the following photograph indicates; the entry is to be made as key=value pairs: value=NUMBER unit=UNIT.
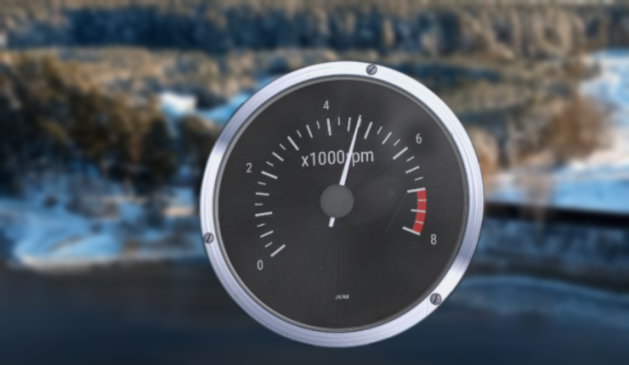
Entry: value=4750 unit=rpm
